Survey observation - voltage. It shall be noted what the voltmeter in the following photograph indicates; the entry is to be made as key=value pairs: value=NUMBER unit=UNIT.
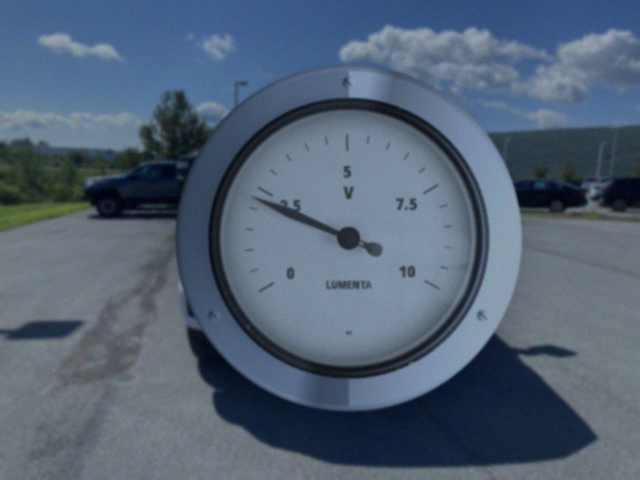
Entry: value=2.25 unit=V
